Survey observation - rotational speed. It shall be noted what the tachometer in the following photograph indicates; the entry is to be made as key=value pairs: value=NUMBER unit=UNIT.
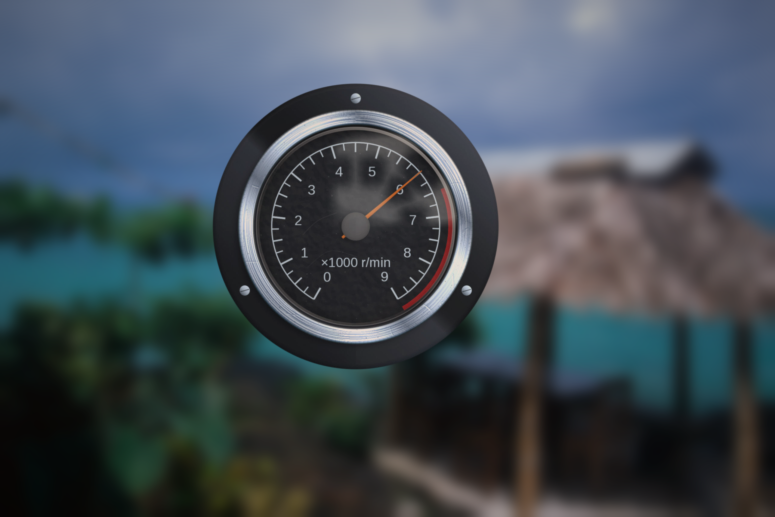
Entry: value=6000 unit=rpm
